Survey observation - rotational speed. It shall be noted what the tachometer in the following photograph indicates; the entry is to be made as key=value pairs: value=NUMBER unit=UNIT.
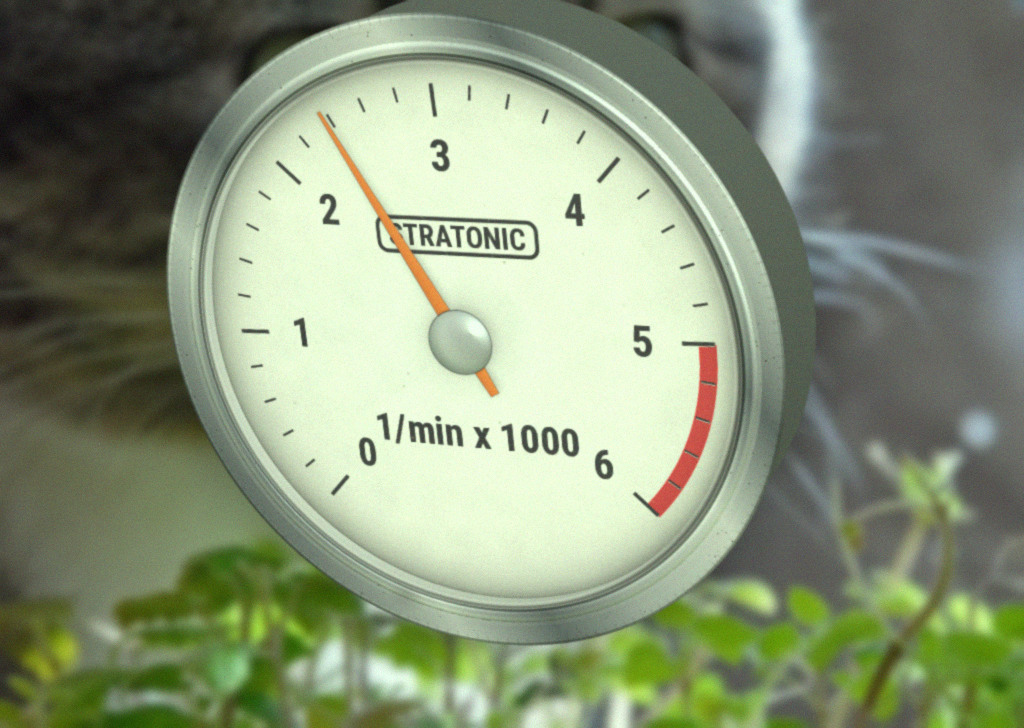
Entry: value=2400 unit=rpm
